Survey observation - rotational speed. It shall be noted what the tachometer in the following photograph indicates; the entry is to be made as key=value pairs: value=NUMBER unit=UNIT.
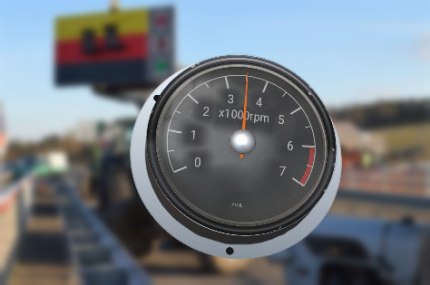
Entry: value=3500 unit=rpm
